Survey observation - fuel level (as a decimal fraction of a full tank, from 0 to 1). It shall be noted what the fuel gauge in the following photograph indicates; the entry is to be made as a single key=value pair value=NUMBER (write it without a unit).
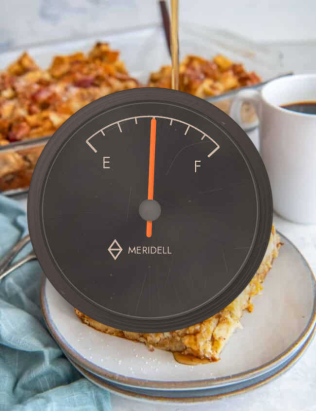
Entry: value=0.5
